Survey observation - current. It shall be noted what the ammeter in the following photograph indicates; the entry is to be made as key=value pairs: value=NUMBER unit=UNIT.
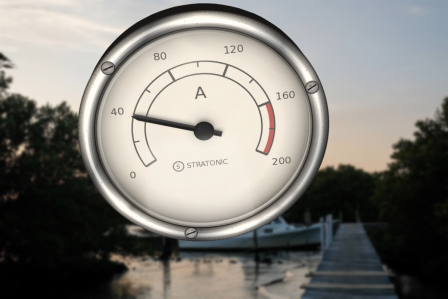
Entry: value=40 unit=A
